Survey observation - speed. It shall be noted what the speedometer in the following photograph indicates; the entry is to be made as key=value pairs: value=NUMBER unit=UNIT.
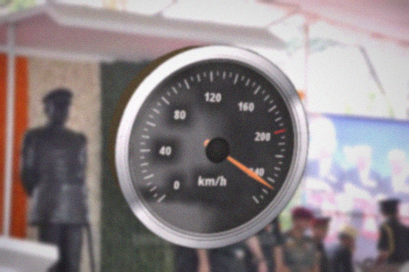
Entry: value=245 unit=km/h
